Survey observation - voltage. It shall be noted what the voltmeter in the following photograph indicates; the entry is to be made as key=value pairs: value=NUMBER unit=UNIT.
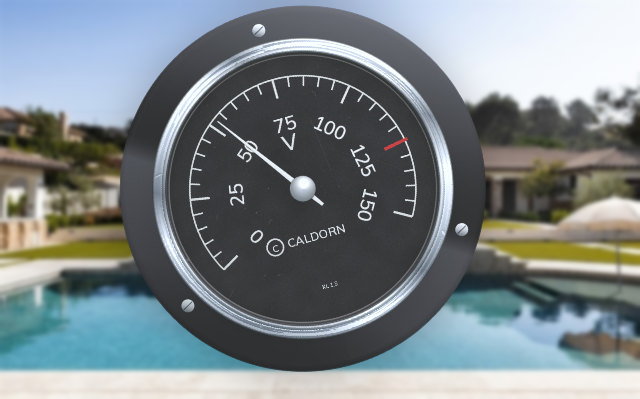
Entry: value=52.5 unit=V
